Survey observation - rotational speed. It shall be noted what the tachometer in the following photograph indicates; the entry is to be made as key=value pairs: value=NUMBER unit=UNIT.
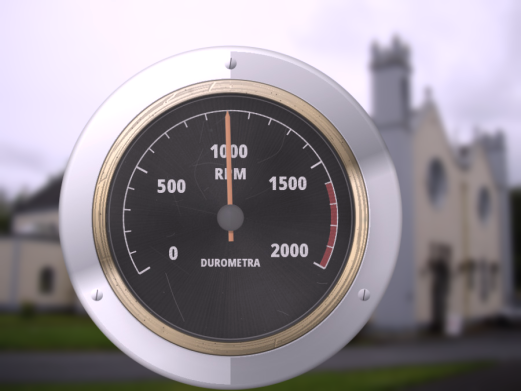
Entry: value=1000 unit=rpm
